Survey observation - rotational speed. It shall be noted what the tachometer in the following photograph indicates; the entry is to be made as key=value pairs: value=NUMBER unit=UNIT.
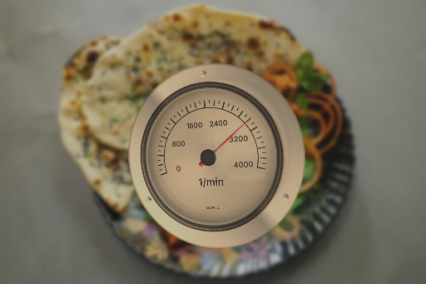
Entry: value=3000 unit=rpm
